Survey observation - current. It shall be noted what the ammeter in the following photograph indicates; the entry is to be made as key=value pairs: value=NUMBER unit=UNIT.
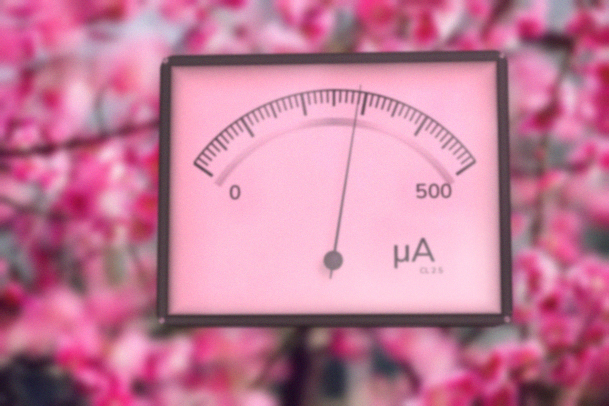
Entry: value=290 unit=µA
